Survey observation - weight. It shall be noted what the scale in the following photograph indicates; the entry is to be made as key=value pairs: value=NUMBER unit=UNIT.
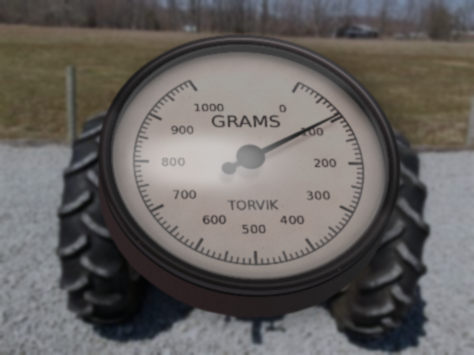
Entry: value=100 unit=g
